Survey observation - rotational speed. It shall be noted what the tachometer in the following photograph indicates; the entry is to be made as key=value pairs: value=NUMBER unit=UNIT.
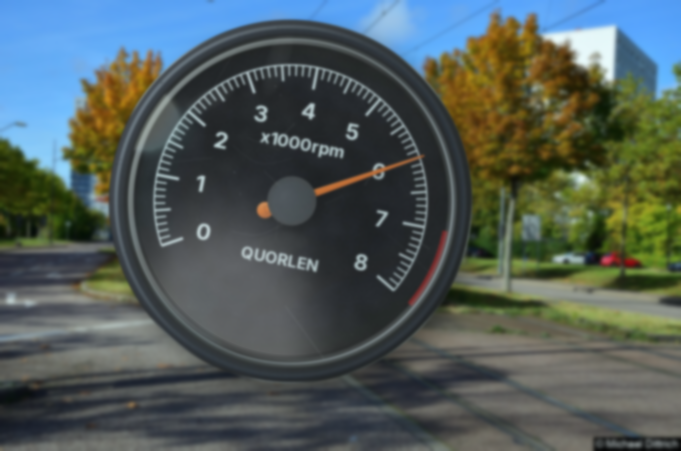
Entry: value=6000 unit=rpm
